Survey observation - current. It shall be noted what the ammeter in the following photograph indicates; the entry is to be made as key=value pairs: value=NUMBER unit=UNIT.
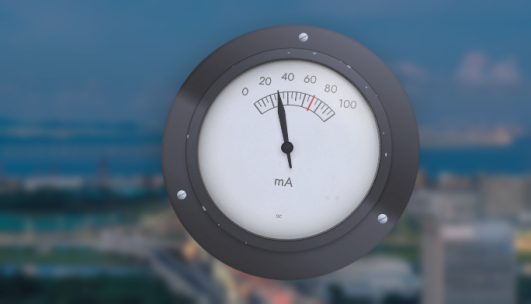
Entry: value=30 unit=mA
